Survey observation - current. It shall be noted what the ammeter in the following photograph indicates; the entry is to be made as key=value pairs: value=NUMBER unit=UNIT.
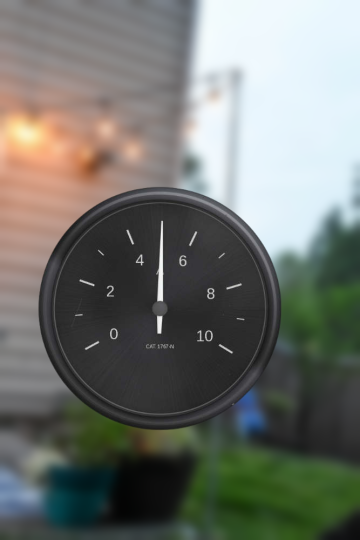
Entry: value=5 unit=A
